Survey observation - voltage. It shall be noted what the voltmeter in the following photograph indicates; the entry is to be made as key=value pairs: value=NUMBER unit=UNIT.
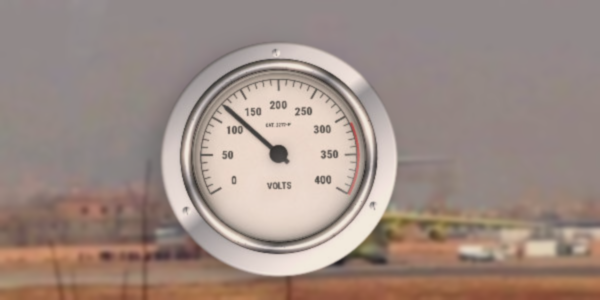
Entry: value=120 unit=V
